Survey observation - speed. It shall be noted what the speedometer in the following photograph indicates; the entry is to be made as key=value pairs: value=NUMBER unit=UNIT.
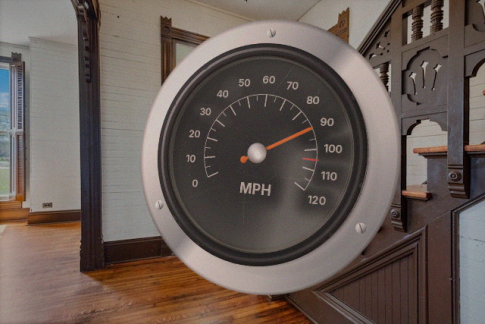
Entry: value=90 unit=mph
